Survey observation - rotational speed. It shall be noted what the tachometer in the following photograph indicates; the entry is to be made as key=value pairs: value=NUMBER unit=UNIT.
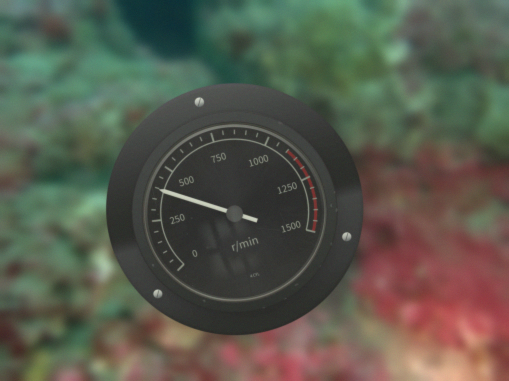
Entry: value=400 unit=rpm
